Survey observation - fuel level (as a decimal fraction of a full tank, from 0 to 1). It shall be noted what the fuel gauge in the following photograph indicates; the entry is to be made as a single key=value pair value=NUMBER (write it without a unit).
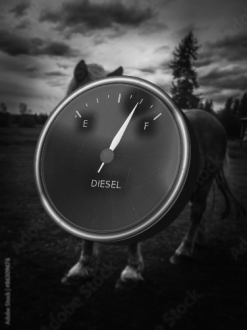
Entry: value=0.75
